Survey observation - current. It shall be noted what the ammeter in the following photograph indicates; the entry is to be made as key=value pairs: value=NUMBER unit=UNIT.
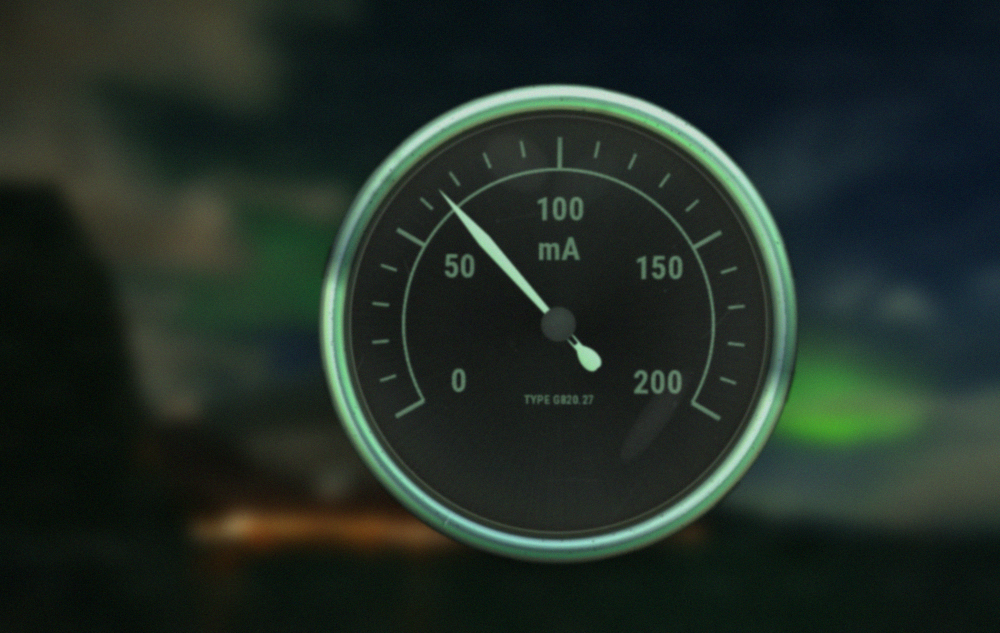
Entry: value=65 unit=mA
